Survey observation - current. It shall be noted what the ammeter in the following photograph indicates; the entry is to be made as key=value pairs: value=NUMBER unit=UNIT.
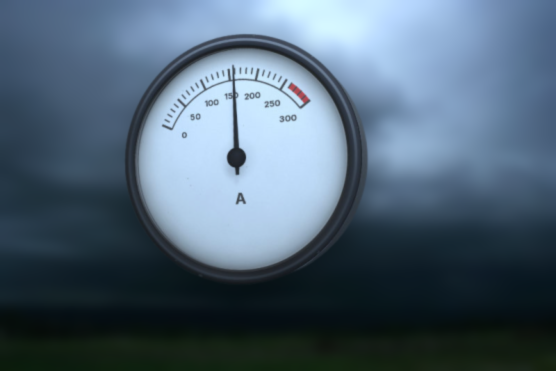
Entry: value=160 unit=A
